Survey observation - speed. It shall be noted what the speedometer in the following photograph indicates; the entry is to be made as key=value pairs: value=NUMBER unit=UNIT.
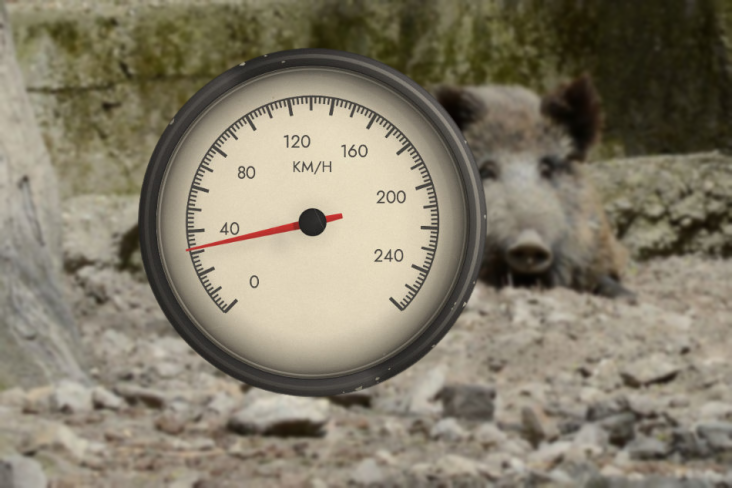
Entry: value=32 unit=km/h
